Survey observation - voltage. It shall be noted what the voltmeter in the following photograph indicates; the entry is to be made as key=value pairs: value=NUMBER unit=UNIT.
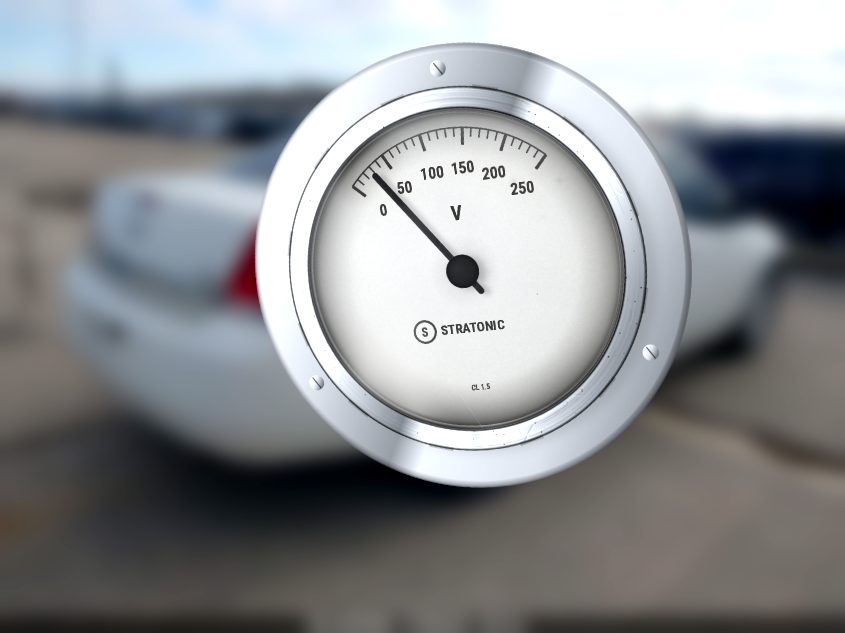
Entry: value=30 unit=V
